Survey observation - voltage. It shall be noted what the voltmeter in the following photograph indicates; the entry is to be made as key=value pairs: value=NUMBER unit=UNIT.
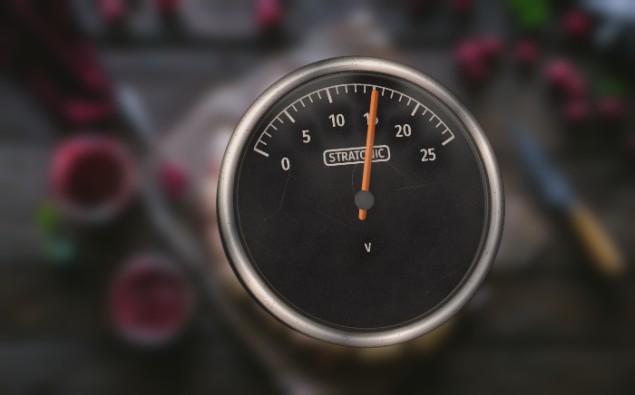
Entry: value=15 unit=V
